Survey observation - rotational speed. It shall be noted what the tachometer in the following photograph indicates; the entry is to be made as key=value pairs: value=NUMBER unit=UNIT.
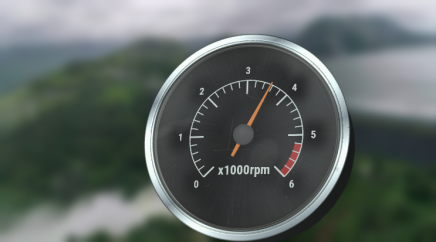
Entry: value=3600 unit=rpm
